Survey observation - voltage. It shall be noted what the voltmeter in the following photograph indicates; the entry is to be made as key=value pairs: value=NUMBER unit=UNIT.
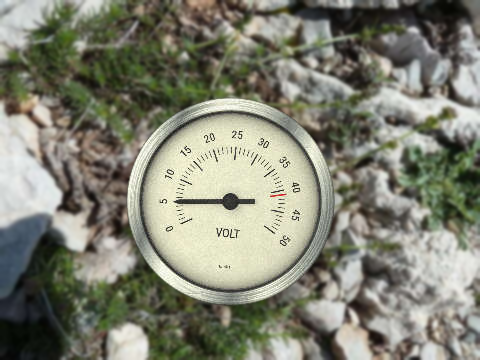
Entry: value=5 unit=V
